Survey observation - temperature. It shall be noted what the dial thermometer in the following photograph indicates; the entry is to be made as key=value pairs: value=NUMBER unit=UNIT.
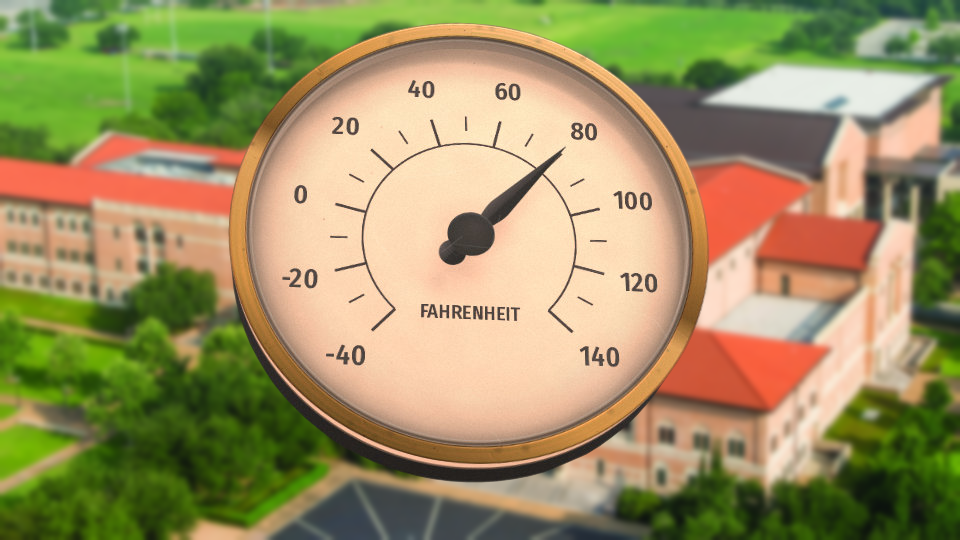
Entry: value=80 unit=°F
